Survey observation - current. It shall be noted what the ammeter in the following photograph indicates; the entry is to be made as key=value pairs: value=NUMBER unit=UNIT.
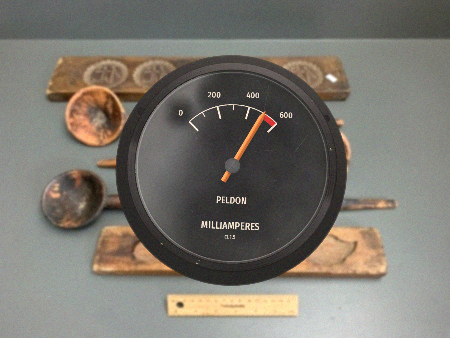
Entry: value=500 unit=mA
